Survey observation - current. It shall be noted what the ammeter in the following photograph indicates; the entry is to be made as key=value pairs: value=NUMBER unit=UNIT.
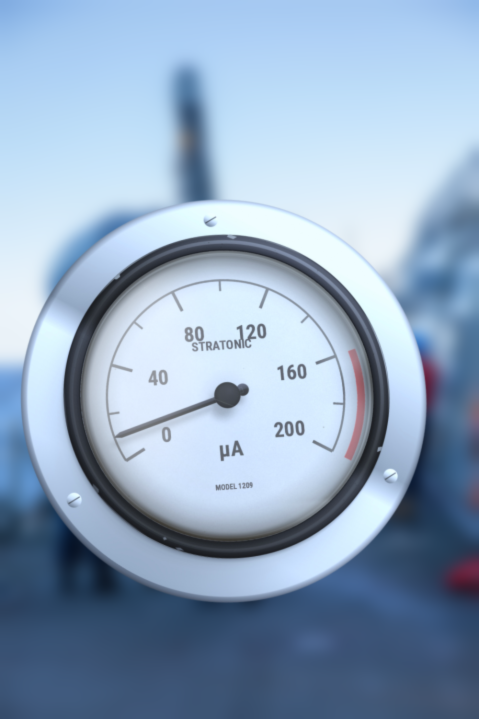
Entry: value=10 unit=µA
